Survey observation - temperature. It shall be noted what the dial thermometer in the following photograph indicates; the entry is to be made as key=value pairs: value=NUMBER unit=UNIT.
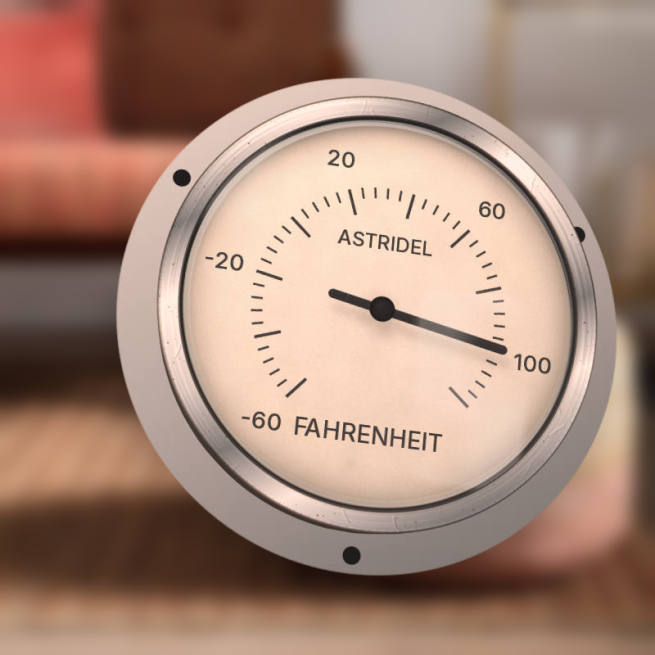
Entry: value=100 unit=°F
